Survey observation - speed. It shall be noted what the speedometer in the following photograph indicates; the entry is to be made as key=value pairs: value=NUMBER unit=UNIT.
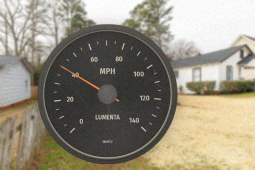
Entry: value=40 unit=mph
